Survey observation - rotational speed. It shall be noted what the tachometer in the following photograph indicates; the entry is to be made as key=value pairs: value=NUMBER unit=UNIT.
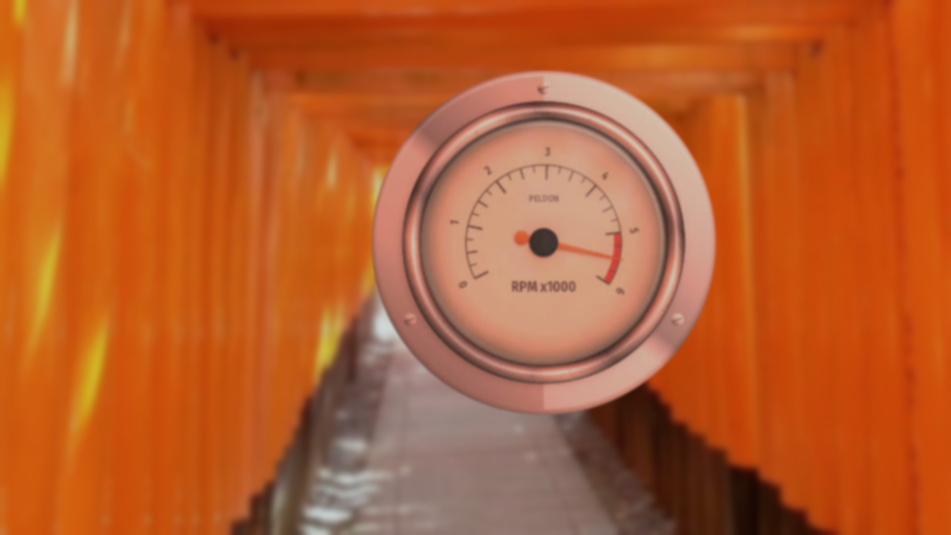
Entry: value=5500 unit=rpm
